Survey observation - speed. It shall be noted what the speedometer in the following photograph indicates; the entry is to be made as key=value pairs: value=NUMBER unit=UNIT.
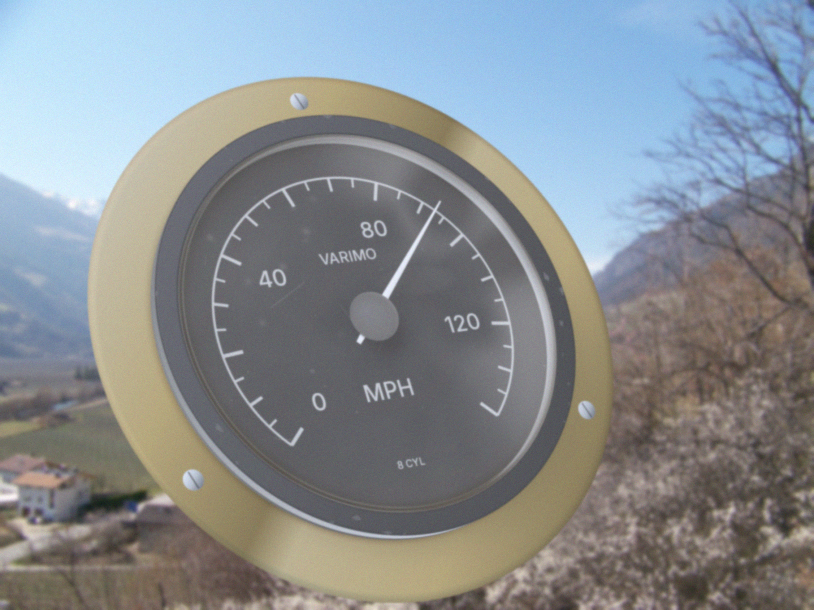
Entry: value=92.5 unit=mph
